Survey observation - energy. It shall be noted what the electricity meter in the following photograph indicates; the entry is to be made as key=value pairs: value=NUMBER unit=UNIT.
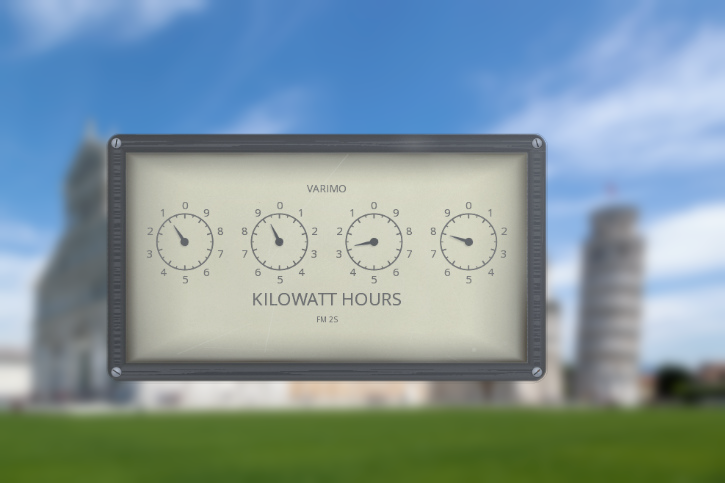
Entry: value=928 unit=kWh
